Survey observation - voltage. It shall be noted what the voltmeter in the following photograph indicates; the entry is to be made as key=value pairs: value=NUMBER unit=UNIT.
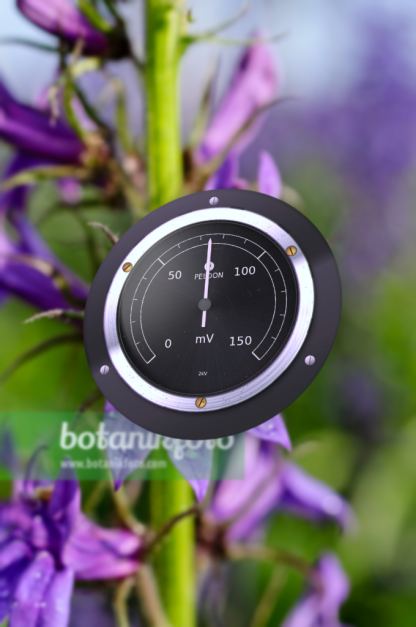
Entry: value=75 unit=mV
